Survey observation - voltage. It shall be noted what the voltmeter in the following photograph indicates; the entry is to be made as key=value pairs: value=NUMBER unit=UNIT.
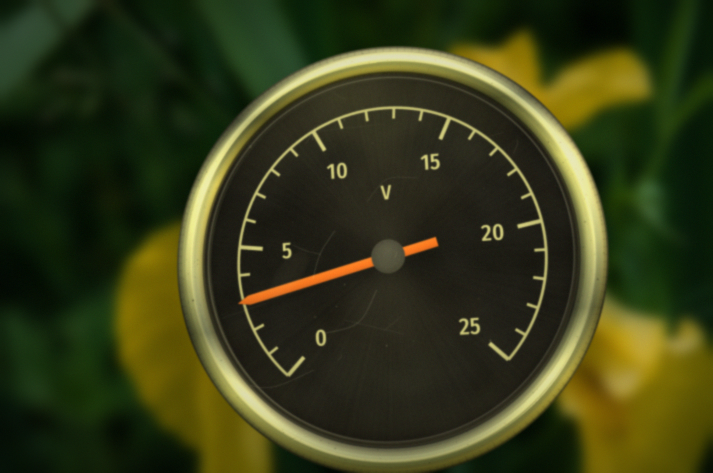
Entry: value=3 unit=V
